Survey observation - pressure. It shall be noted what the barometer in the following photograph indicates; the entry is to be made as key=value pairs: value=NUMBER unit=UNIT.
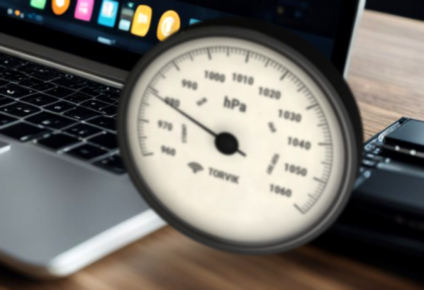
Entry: value=980 unit=hPa
